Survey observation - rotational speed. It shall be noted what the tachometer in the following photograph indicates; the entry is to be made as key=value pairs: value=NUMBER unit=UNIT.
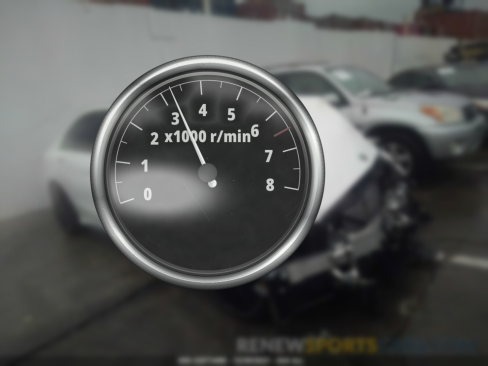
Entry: value=3250 unit=rpm
